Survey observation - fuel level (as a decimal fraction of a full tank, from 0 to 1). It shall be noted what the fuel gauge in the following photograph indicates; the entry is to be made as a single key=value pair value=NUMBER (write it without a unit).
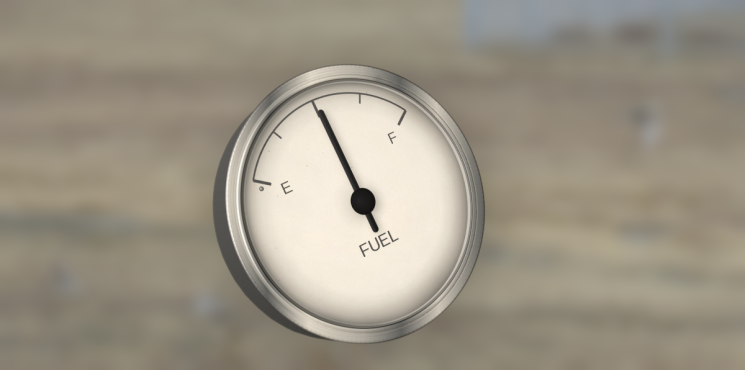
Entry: value=0.5
